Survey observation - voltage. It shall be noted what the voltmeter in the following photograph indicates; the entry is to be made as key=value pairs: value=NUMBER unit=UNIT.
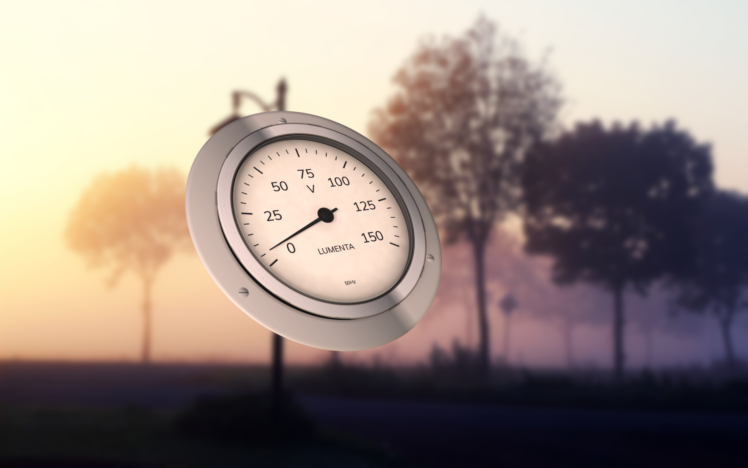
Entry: value=5 unit=V
